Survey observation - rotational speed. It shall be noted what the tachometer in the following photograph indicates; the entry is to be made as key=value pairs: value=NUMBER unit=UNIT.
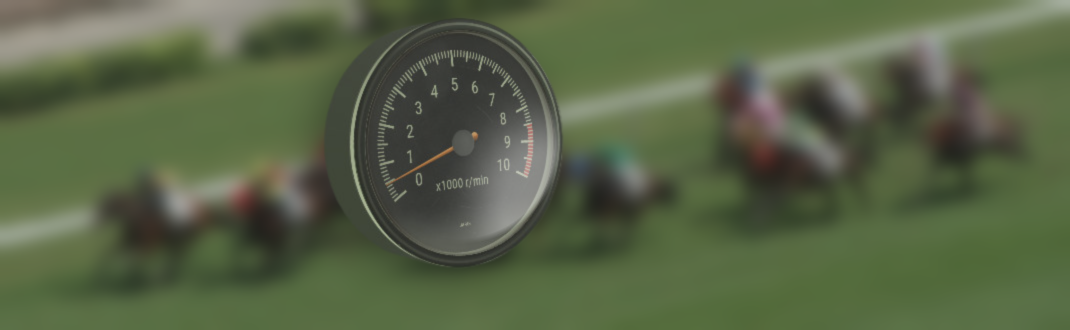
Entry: value=500 unit=rpm
